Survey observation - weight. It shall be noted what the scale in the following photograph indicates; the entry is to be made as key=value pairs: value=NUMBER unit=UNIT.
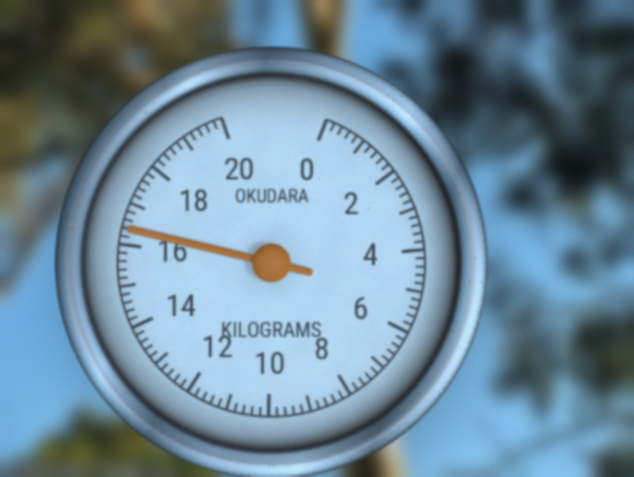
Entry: value=16.4 unit=kg
